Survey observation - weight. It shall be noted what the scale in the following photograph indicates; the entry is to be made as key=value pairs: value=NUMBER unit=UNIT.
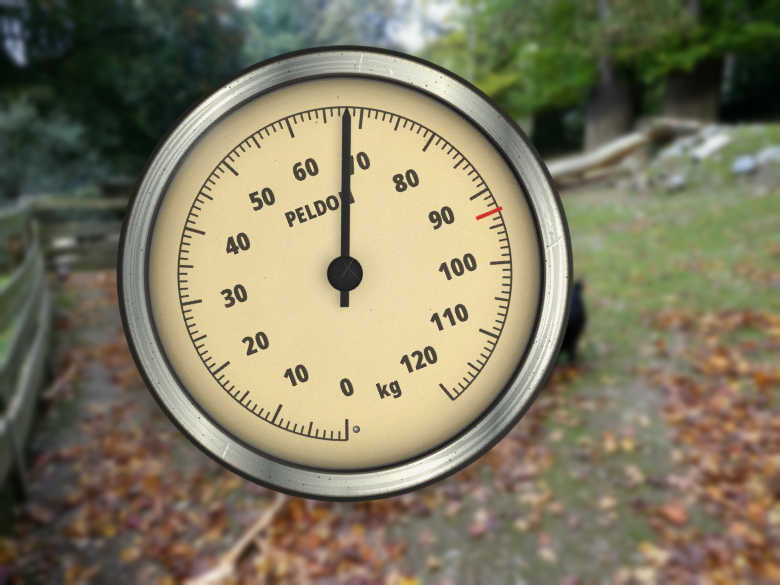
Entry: value=68 unit=kg
